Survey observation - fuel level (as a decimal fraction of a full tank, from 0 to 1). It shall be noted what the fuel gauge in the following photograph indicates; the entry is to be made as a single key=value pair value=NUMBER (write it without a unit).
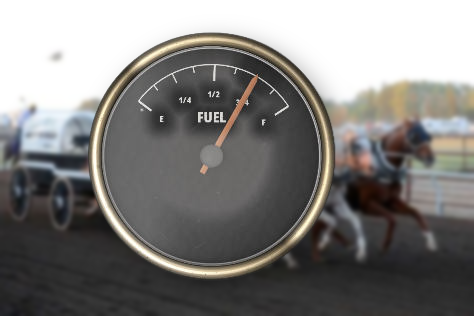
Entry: value=0.75
